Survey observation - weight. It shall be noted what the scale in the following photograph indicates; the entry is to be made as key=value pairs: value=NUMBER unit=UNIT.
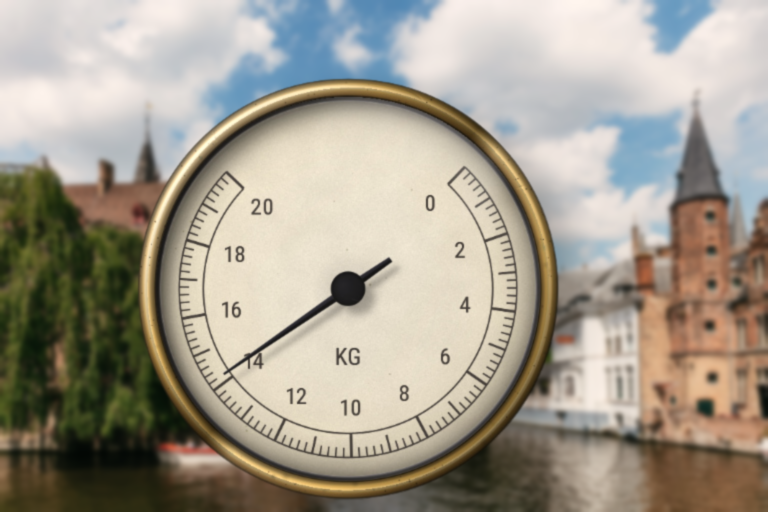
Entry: value=14.2 unit=kg
